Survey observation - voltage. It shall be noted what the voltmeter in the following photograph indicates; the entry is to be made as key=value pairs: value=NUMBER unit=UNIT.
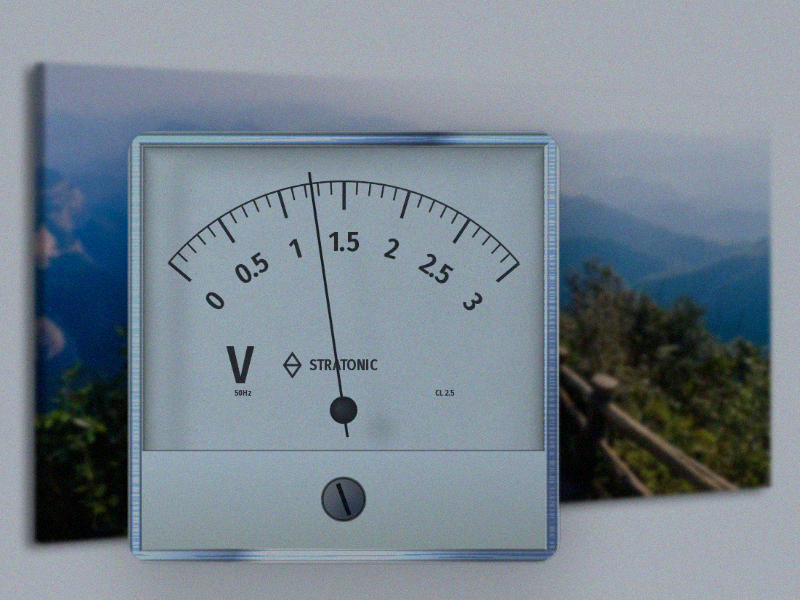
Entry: value=1.25 unit=V
